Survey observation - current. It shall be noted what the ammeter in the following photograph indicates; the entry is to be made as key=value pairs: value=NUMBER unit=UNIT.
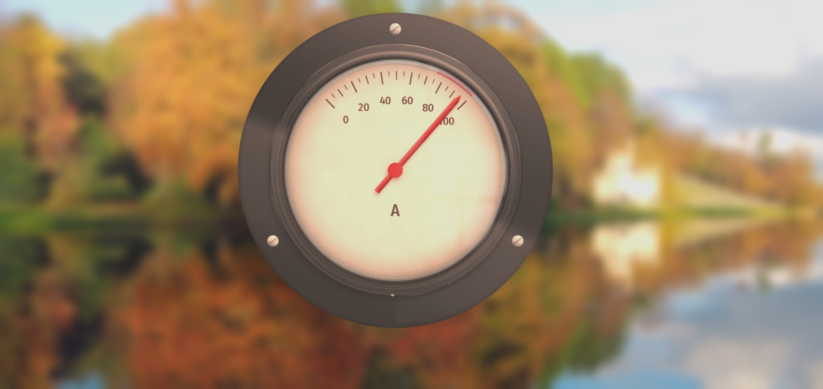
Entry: value=95 unit=A
